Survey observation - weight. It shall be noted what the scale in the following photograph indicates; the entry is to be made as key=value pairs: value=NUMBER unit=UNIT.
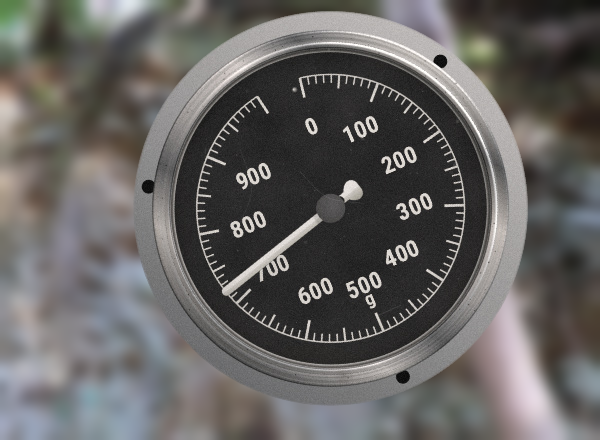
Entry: value=720 unit=g
